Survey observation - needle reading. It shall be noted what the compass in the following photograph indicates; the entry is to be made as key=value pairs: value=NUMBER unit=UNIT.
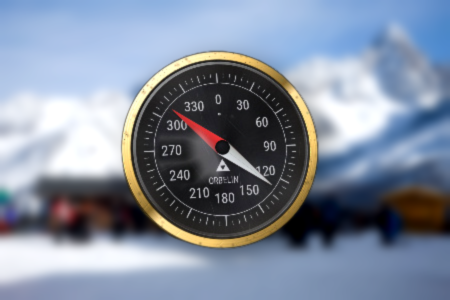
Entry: value=310 unit=°
